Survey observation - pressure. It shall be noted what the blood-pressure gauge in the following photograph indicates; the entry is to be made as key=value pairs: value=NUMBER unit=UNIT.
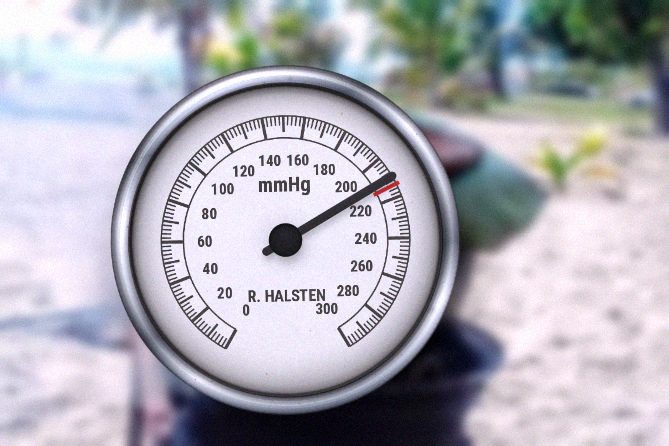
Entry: value=210 unit=mmHg
